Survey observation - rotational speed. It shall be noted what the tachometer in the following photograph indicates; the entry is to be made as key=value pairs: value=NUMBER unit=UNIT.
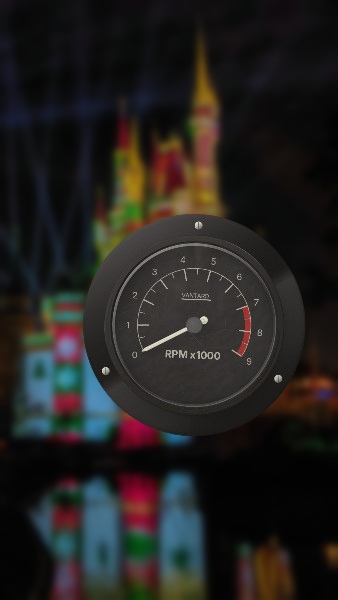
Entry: value=0 unit=rpm
